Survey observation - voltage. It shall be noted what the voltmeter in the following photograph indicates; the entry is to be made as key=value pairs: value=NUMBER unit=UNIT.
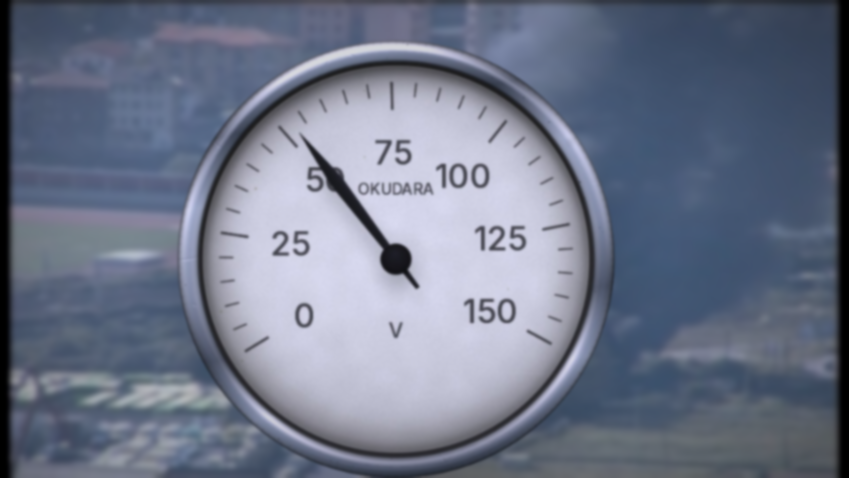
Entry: value=52.5 unit=V
